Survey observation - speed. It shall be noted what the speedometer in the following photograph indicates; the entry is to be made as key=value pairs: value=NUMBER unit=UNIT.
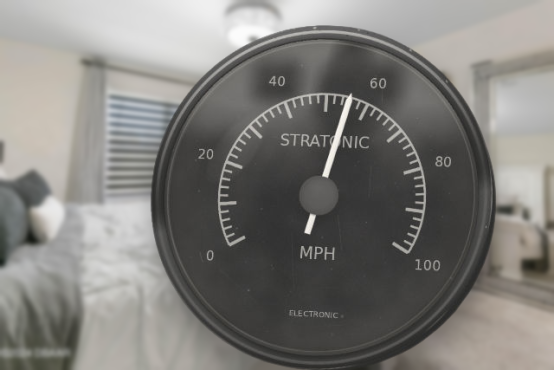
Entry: value=56 unit=mph
